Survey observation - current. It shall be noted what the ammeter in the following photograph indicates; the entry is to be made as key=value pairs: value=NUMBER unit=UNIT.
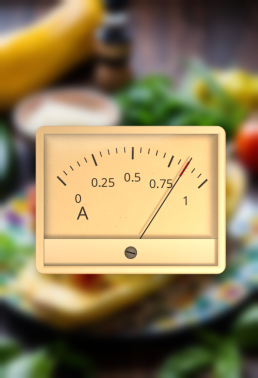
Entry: value=0.85 unit=A
